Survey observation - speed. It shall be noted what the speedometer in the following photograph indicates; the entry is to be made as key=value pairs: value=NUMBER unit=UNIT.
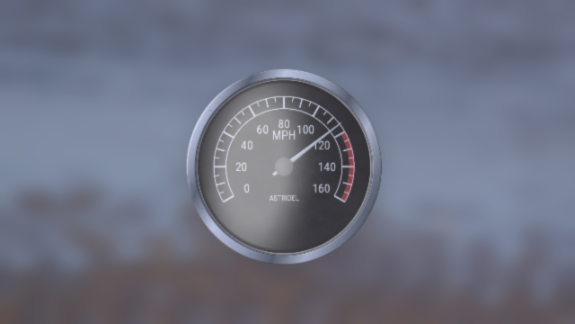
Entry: value=115 unit=mph
